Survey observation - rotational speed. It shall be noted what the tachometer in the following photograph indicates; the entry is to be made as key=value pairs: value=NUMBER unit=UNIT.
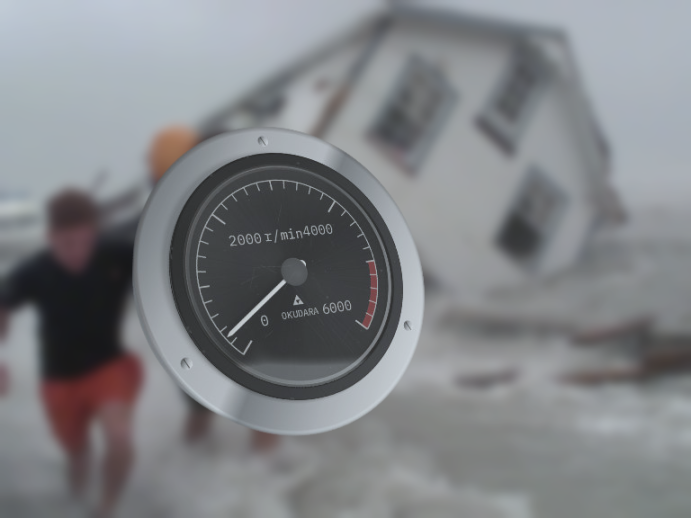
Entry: value=300 unit=rpm
